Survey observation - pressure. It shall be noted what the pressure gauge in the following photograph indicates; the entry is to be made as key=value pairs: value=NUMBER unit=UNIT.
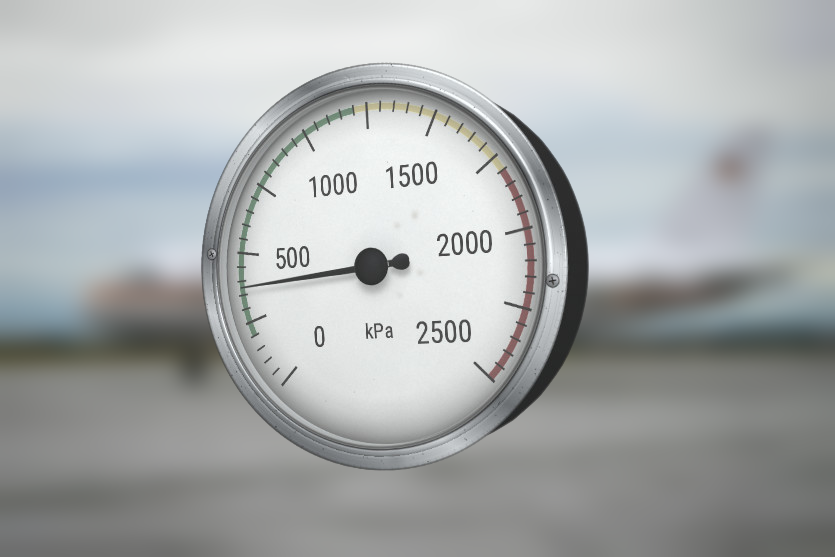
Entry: value=375 unit=kPa
